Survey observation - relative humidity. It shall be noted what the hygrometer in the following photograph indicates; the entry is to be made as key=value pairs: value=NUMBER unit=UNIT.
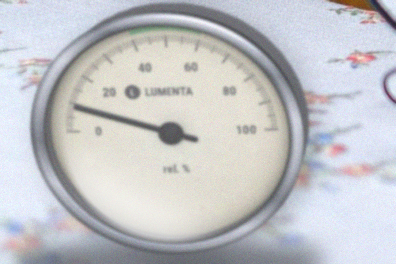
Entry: value=10 unit=%
